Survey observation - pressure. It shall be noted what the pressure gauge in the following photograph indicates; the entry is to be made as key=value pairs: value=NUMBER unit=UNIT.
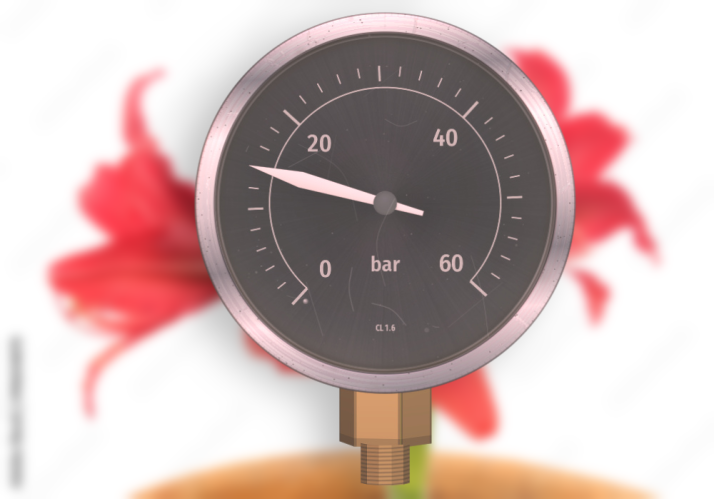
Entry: value=14 unit=bar
